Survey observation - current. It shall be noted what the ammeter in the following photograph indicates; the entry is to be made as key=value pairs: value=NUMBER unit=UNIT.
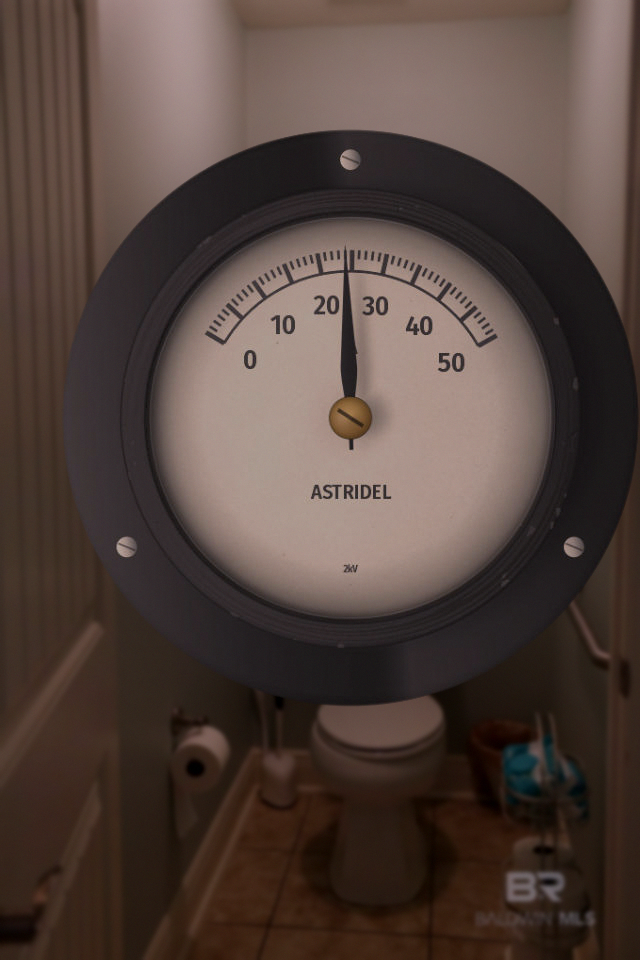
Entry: value=24 unit=A
